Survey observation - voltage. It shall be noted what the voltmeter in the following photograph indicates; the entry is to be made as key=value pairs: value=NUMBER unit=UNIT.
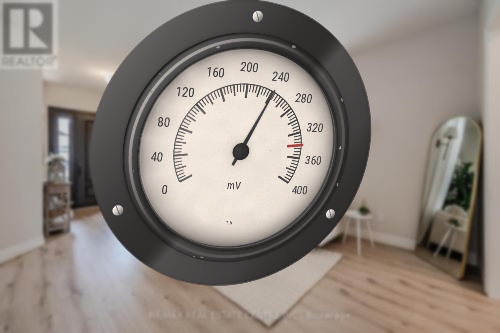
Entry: value=240 unit=mV
